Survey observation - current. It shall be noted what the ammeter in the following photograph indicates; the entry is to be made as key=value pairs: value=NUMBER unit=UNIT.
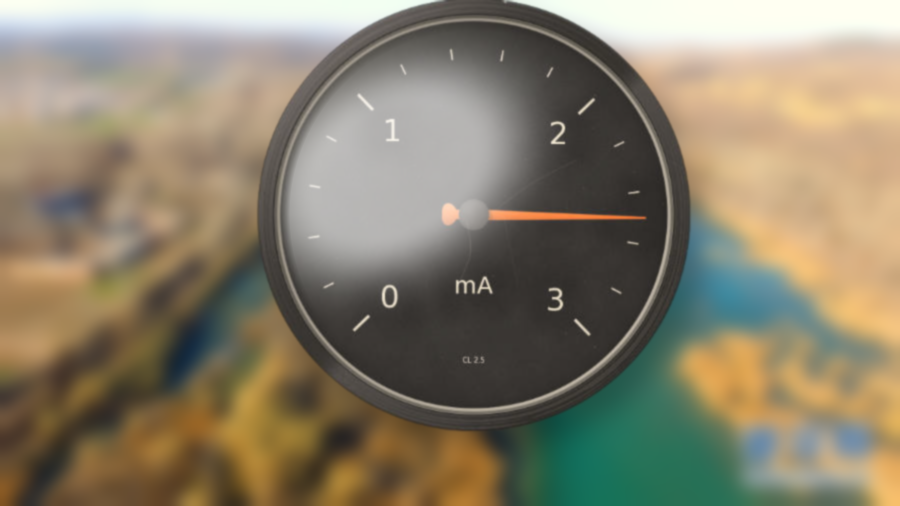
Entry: value=2.5 unit=mA
